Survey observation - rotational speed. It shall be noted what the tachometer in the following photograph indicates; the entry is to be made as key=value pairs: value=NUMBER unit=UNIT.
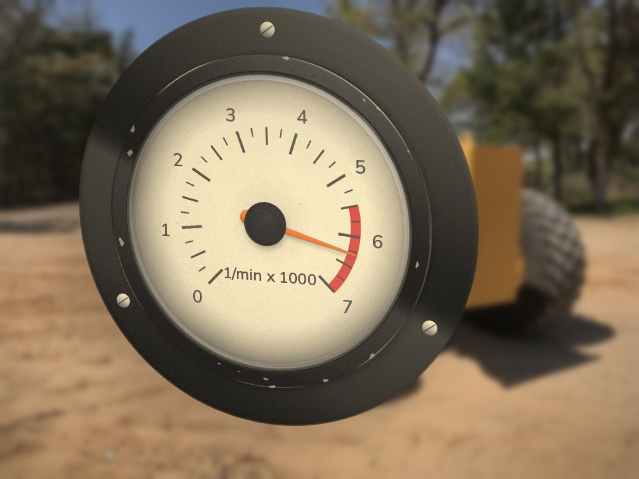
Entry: value=6250 unit=rpm
